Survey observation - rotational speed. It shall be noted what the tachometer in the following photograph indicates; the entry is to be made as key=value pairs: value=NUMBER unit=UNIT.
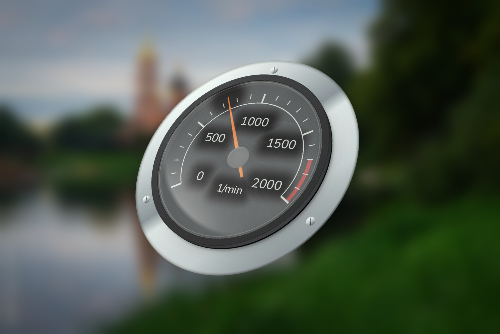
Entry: value=750 unit=rpm
